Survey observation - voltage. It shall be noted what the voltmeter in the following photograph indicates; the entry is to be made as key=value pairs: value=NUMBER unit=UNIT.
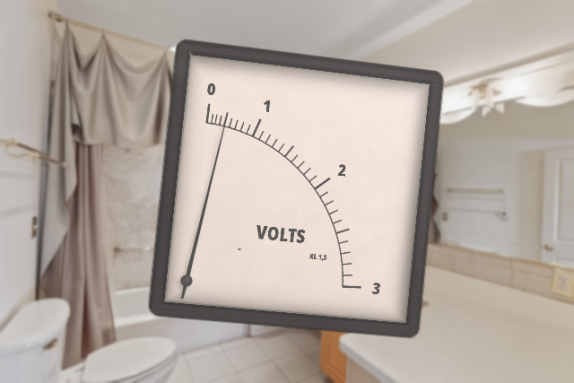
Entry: value=0.5 unit=V
